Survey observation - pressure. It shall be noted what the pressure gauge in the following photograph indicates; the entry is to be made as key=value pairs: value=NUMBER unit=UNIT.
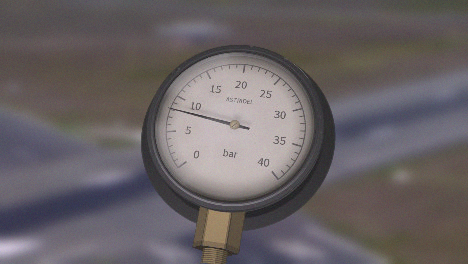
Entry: value=8 unit=bar
